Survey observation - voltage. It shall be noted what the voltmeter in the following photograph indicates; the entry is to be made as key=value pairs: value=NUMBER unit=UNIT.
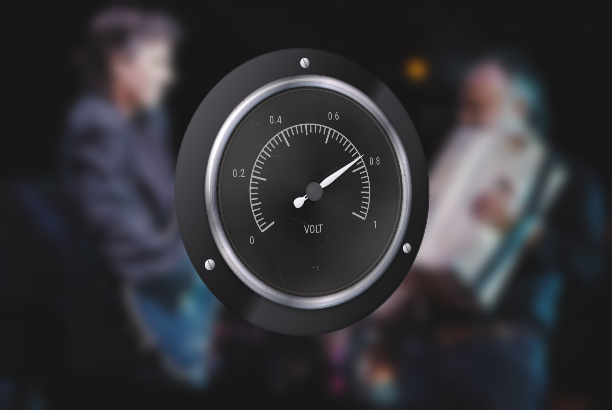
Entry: value=0.76 unit=V
